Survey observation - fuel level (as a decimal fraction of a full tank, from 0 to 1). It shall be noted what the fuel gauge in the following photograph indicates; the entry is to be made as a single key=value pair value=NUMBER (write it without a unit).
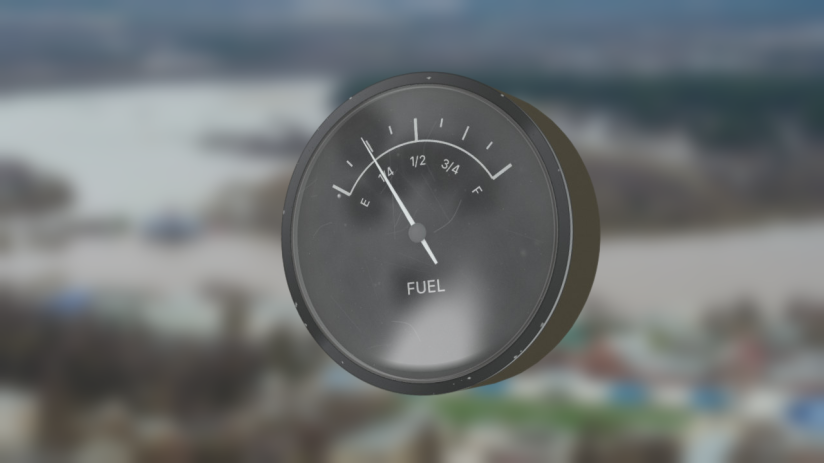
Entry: value=0.25
